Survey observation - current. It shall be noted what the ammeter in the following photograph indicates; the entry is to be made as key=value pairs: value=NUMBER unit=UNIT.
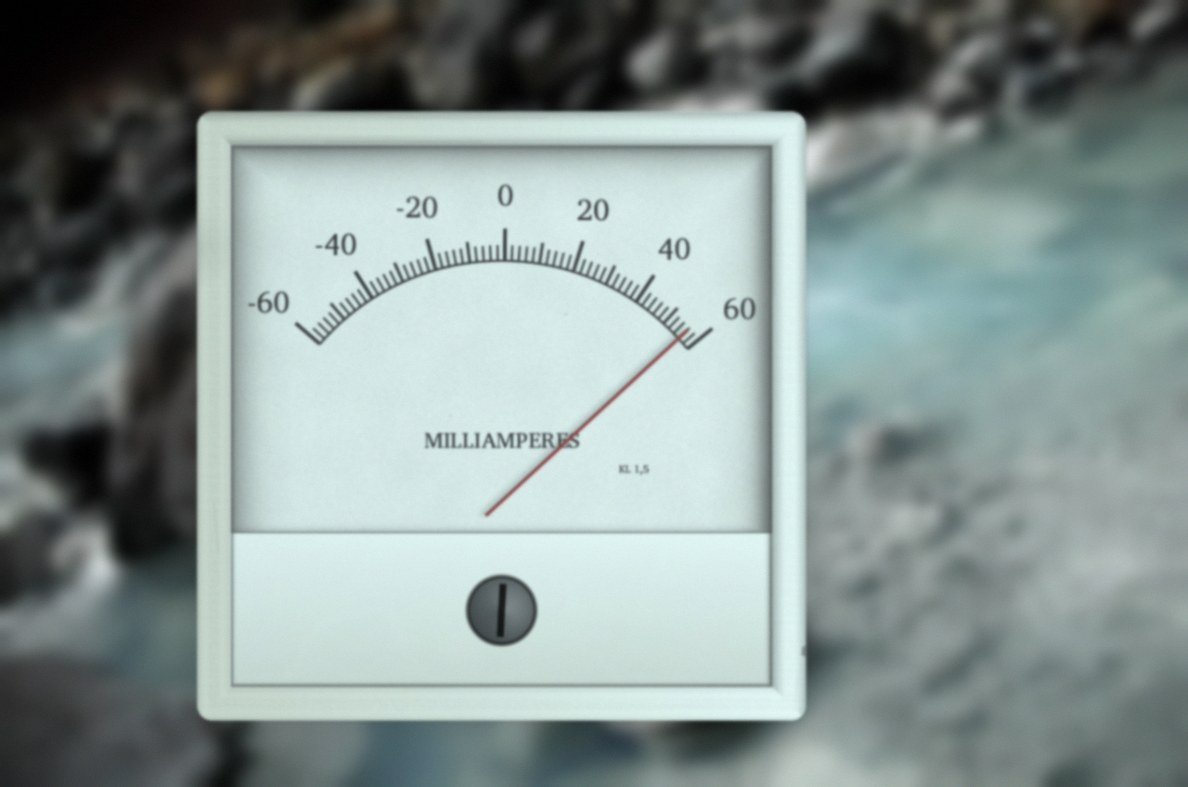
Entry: value=56 unit=mA
